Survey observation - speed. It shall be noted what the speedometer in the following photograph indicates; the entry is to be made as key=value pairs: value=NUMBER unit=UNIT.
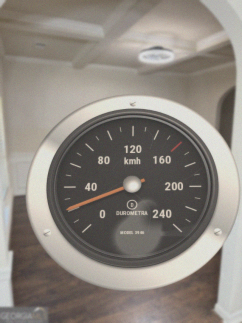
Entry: value=20 unit=km/h
